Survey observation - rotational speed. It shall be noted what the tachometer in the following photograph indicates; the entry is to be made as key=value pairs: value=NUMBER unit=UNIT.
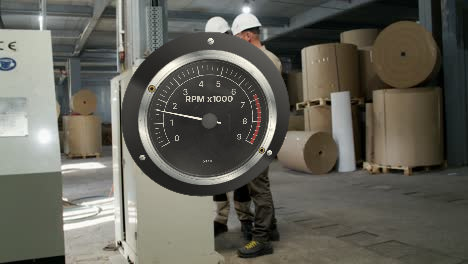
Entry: value=1600 unit=rpm
